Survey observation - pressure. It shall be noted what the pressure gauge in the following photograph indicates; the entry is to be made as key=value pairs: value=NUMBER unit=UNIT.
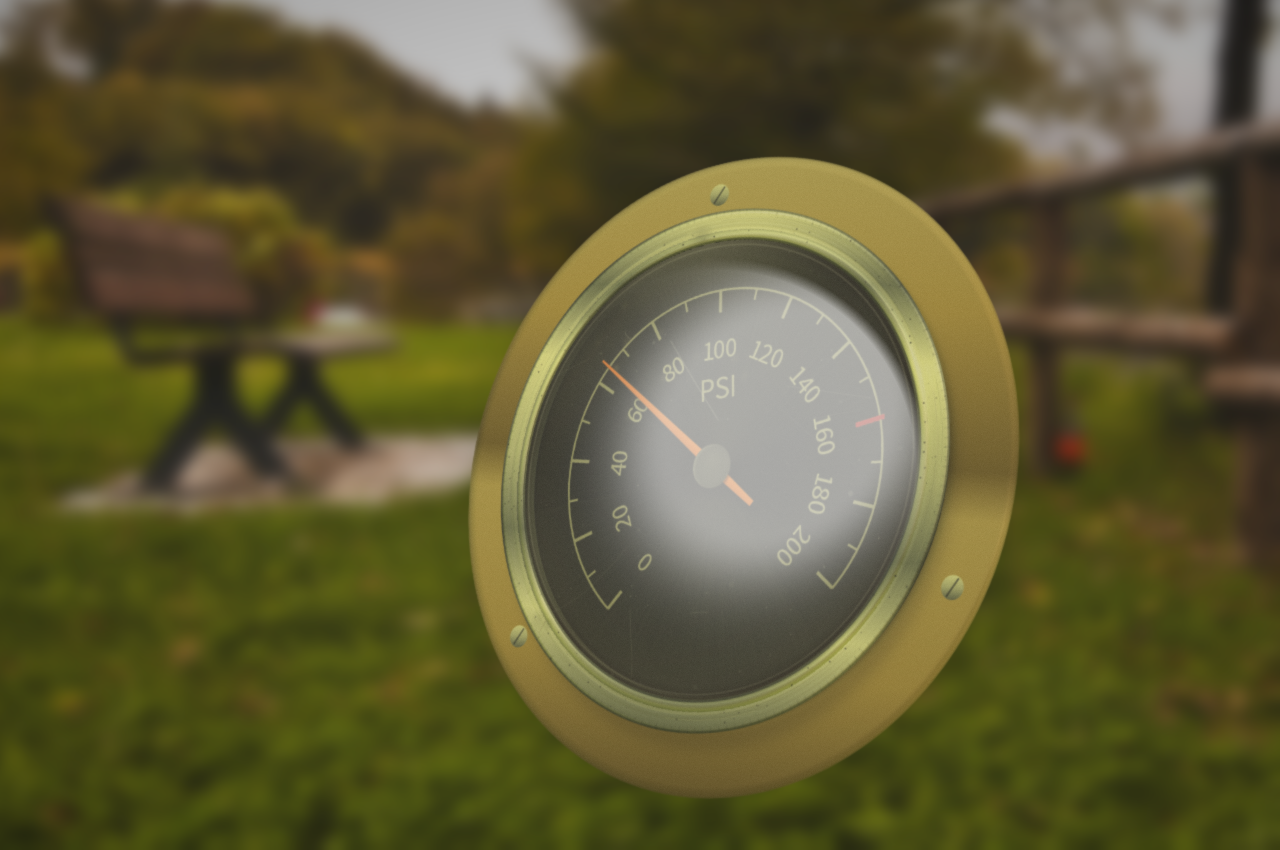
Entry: value=65 unit=psi
